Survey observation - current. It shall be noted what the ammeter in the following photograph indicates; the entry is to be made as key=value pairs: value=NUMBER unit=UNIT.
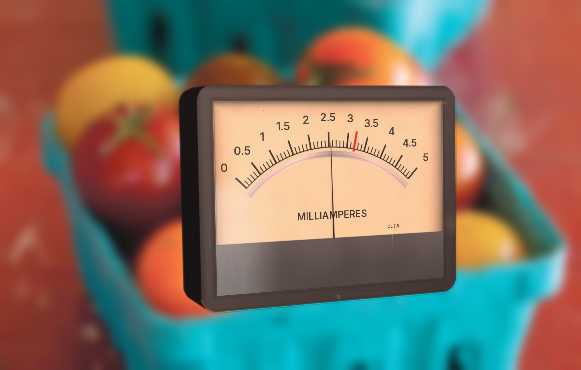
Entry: value=2.5 unit=mA
